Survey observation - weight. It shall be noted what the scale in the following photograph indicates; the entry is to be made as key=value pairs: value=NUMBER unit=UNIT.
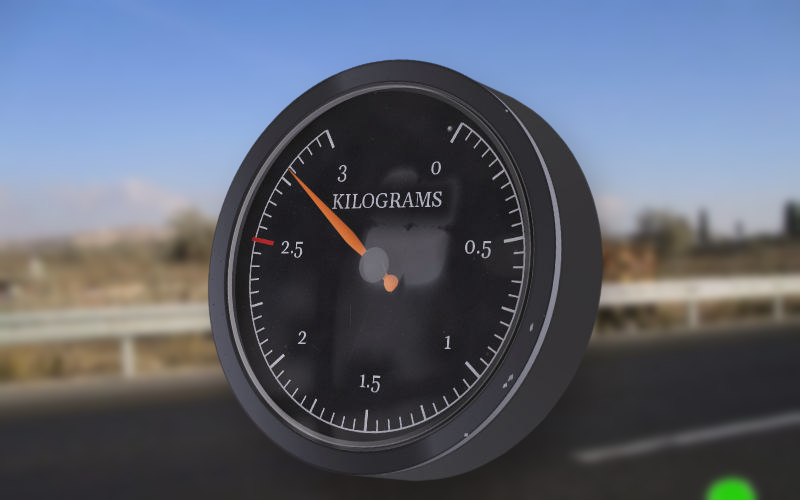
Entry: value=2.8 unit=kg
